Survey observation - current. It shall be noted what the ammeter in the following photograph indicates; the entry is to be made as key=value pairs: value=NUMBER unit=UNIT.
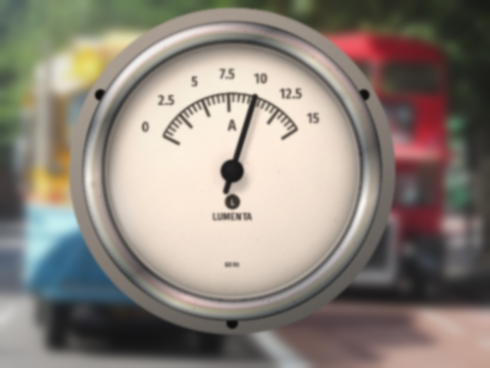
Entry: value=10 unit=A
